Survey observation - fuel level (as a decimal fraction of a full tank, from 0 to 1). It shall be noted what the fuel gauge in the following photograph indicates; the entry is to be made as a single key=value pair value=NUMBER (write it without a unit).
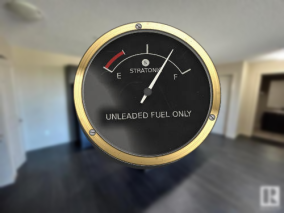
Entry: value=0.75
